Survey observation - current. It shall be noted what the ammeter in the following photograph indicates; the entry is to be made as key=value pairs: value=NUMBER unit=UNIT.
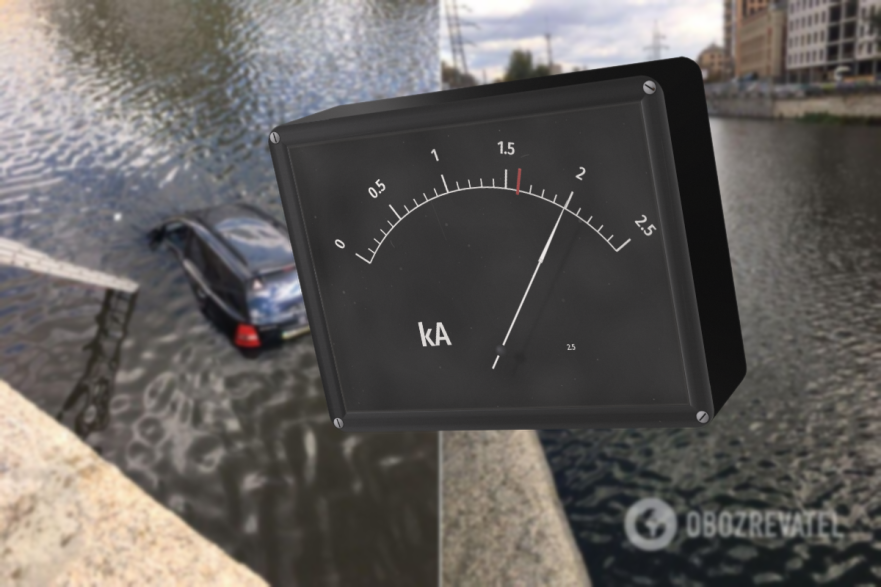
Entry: value=2 unit=kA
